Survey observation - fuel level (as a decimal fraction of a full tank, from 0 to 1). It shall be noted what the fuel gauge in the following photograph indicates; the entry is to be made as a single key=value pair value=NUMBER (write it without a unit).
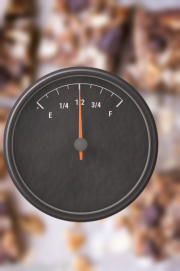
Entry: value=0.5
